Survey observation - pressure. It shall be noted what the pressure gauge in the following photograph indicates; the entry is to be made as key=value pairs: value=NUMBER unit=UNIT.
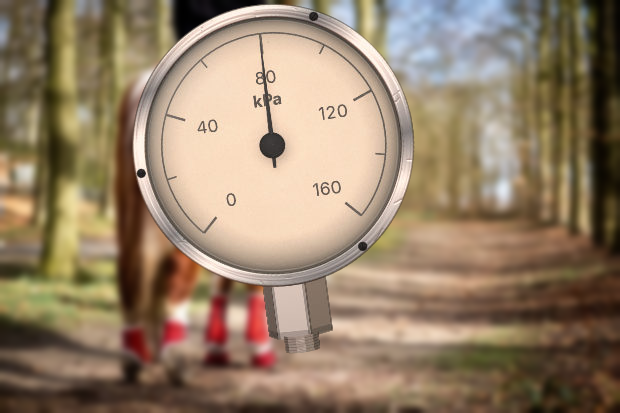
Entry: value=80 unit=kPa
